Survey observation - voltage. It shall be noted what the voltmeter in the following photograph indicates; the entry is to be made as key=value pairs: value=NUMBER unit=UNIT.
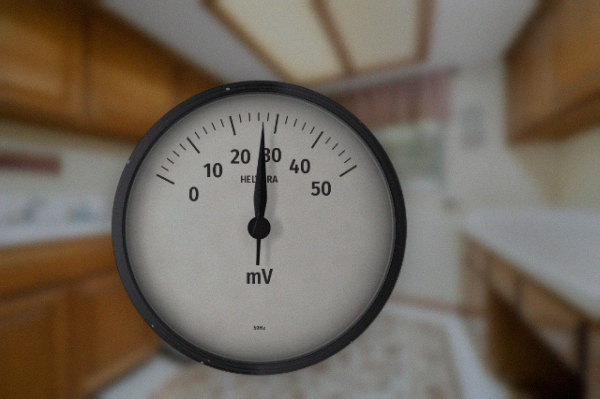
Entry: value=27 unit=mV
